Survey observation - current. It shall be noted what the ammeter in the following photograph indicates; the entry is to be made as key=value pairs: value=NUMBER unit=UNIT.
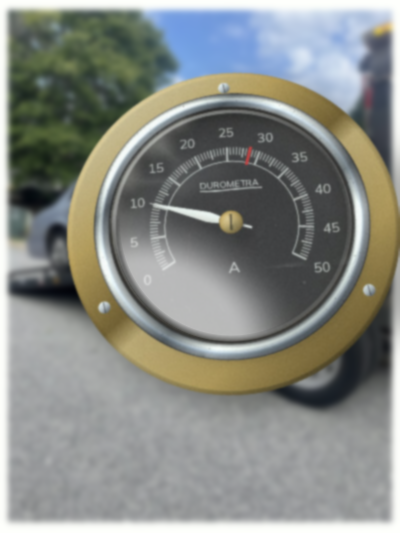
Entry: value=10 unit=A
